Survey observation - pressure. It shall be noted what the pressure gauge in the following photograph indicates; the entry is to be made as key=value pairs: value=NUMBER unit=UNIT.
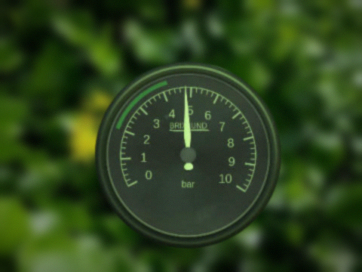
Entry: value=4.8 unit=bar
